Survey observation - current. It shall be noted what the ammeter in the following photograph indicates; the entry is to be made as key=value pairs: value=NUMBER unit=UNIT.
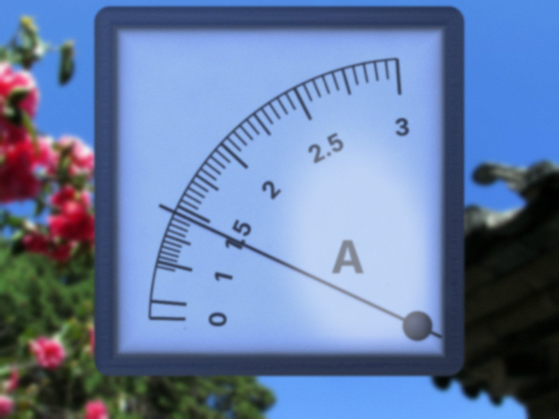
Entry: value=1.45 unit=A
